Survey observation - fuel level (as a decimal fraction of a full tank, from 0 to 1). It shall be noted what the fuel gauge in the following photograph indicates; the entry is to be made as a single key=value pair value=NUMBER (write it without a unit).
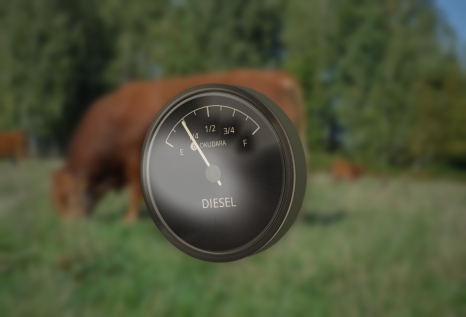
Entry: value=0.25
